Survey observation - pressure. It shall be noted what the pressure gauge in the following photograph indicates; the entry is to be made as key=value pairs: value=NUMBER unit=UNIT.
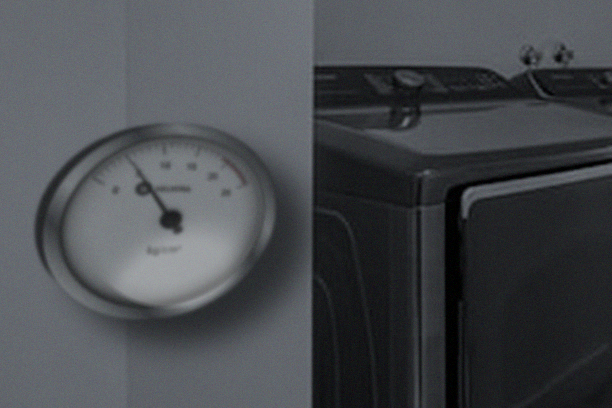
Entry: value=5 unit=kg/cm²
